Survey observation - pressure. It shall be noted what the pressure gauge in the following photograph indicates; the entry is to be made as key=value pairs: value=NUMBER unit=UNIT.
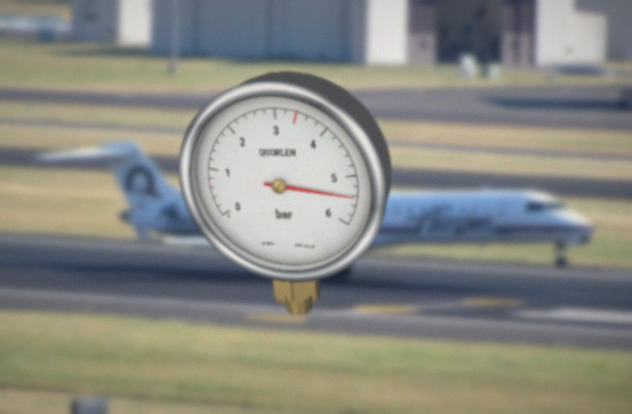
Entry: value=5.4 unit=bar
